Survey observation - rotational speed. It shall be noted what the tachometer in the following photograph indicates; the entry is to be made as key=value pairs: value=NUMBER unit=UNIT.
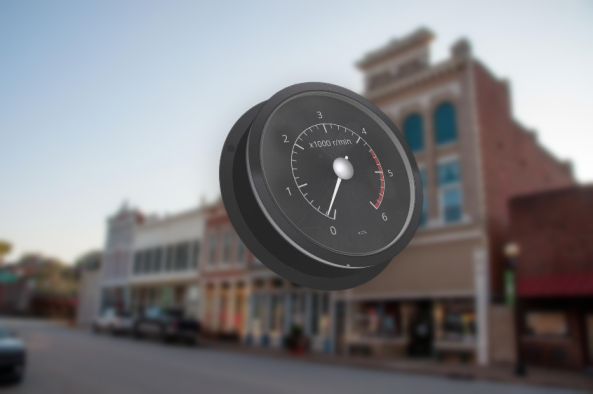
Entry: value=200 unit=rpm
